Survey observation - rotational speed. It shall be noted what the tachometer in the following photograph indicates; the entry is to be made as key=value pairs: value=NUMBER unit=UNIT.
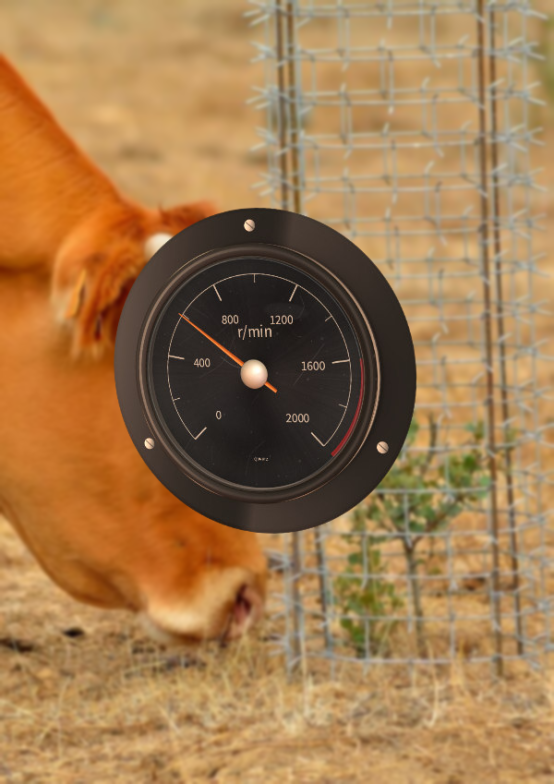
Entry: value=600 unit=rpm
